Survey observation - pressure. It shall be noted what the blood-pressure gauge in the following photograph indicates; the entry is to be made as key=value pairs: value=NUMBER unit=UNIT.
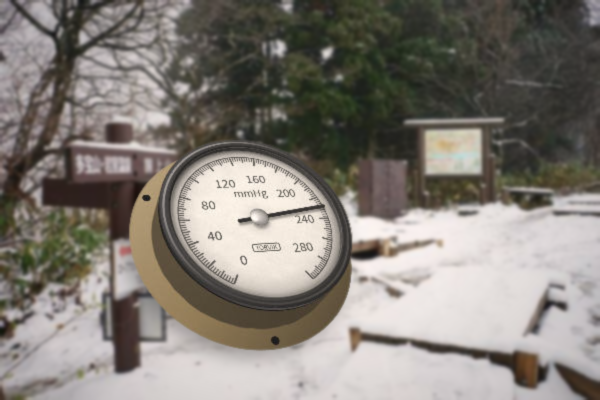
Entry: value=230 unit=mmHg
